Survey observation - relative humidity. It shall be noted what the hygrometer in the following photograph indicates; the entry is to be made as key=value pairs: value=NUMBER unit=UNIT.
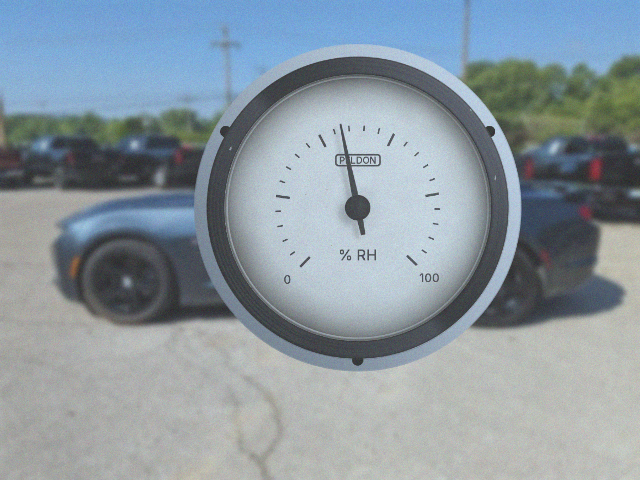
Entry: value=46 unit=%
